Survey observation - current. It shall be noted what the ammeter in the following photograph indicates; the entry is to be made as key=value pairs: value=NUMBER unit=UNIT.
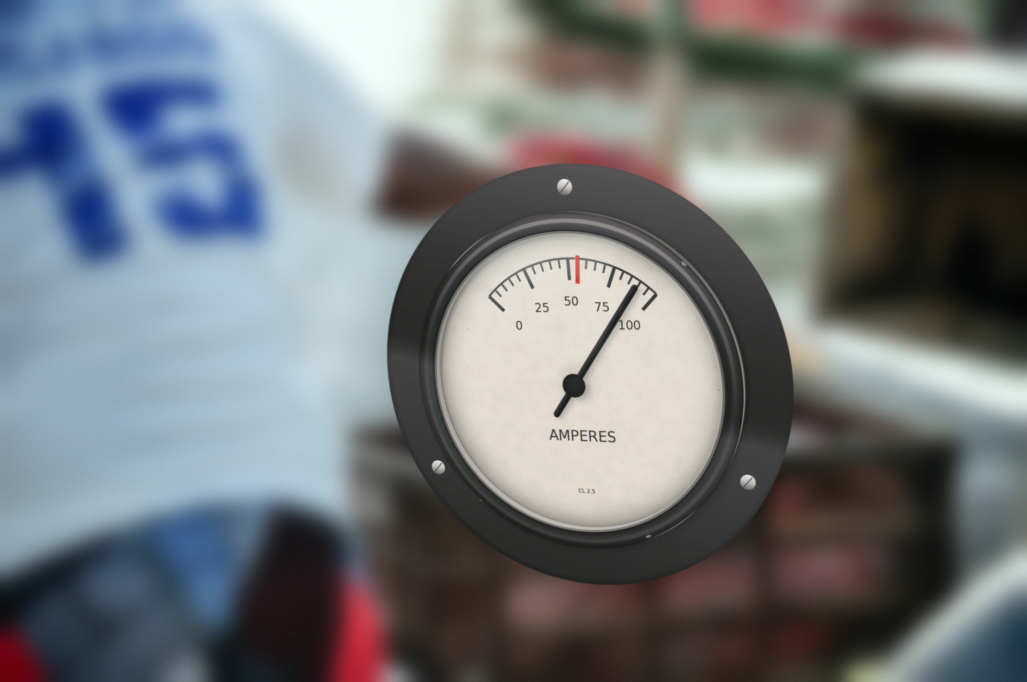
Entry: value=90 unit=A
